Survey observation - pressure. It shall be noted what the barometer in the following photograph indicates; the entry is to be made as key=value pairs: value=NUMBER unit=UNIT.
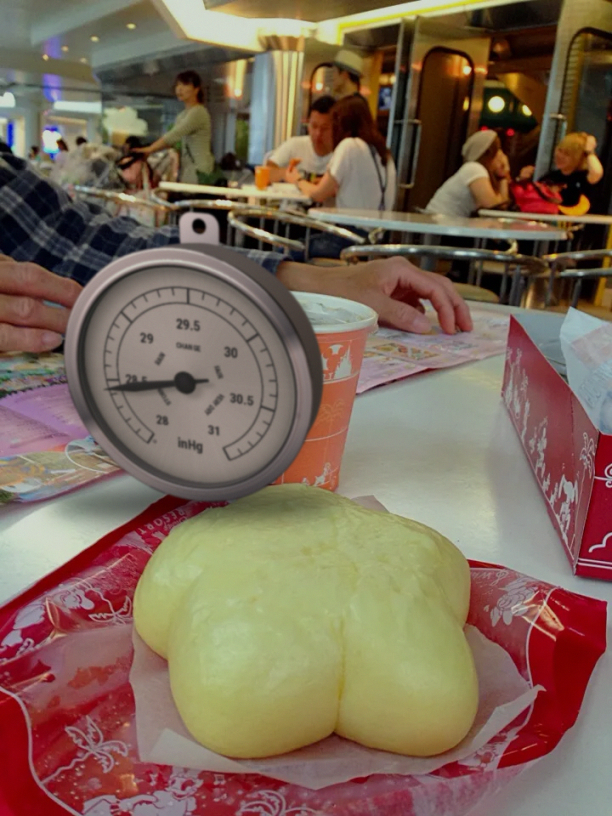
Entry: value=28.45 unit=inHg
